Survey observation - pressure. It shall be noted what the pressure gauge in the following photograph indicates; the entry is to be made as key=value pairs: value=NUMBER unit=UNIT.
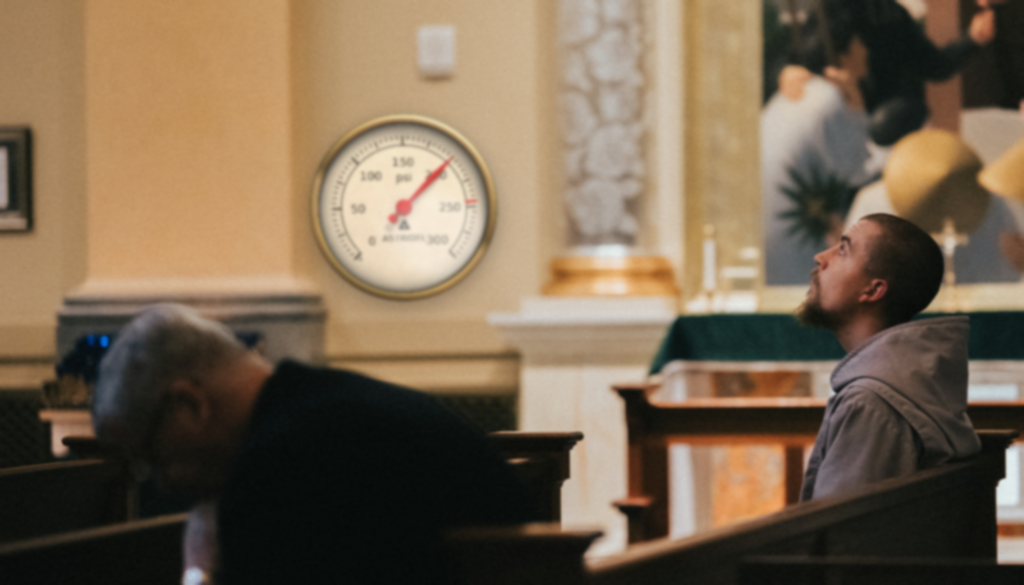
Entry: value=200 unit=psi
